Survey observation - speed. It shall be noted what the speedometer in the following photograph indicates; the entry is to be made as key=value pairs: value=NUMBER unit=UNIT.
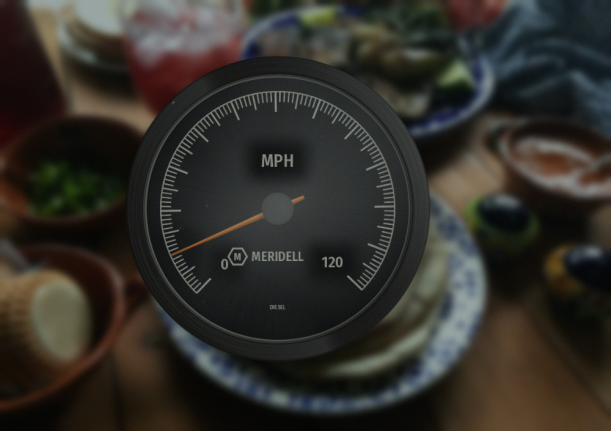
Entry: value=10 unit=mph
